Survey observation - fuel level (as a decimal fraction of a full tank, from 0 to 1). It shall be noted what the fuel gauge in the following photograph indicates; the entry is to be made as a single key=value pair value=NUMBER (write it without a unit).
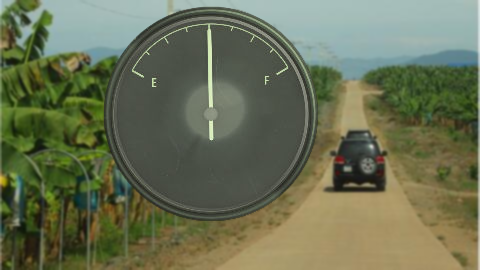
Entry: value=0.5
